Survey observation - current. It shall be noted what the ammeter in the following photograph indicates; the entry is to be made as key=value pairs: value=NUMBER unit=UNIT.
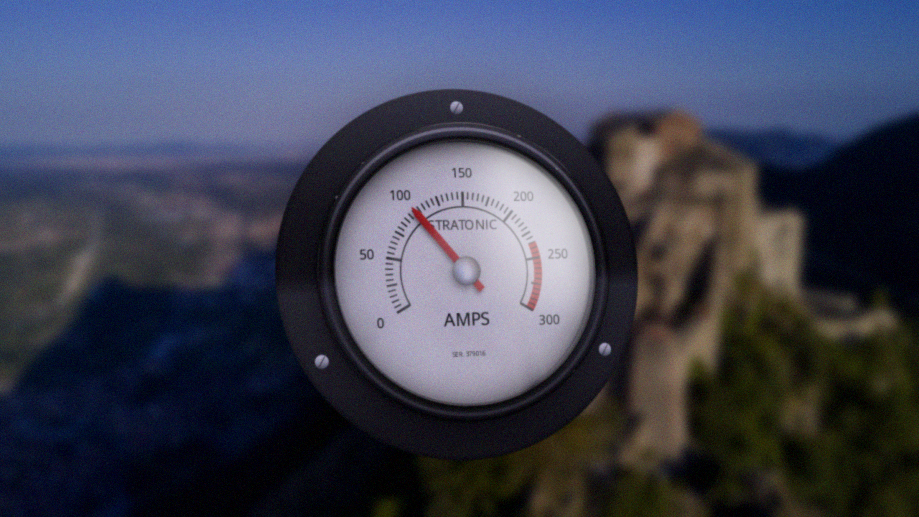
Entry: value=100 unit=A
